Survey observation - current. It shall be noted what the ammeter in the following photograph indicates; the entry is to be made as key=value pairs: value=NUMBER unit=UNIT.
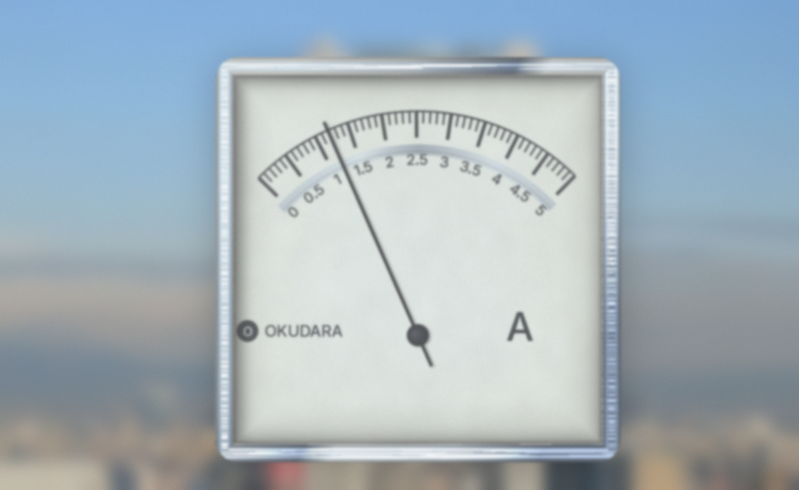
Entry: value=1.2 unit=A
